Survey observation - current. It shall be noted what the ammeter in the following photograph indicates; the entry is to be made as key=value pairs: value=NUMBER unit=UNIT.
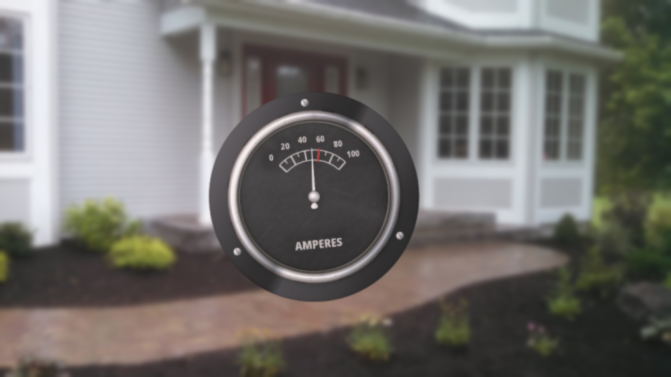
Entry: value=50 unit=A
